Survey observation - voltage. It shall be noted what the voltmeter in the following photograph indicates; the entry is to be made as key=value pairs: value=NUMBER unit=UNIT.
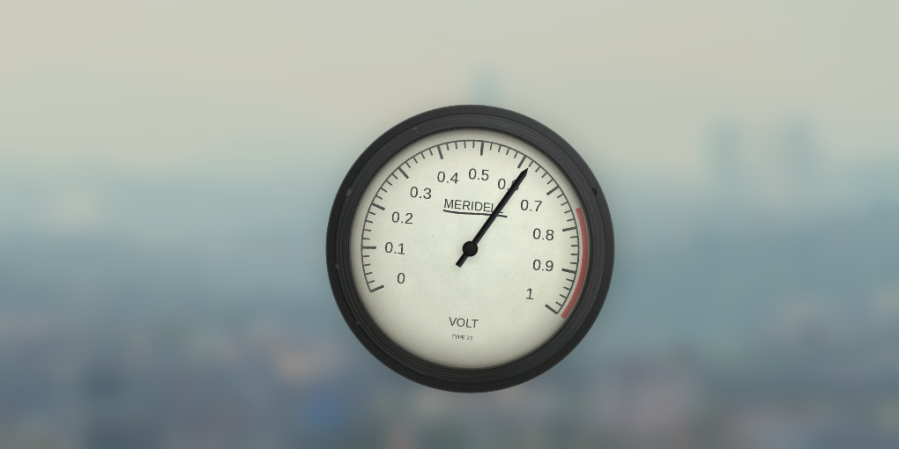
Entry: value=0.62 unit=V
